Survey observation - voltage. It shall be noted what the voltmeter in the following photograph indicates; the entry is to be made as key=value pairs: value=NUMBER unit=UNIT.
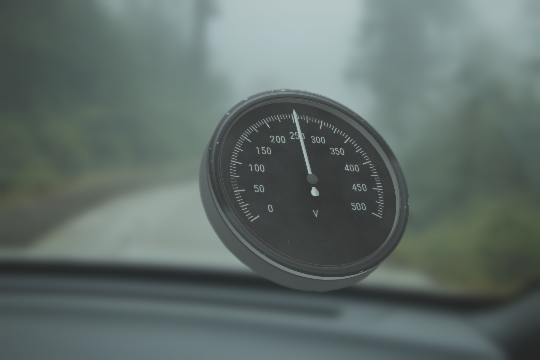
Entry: value=250 unit=V
